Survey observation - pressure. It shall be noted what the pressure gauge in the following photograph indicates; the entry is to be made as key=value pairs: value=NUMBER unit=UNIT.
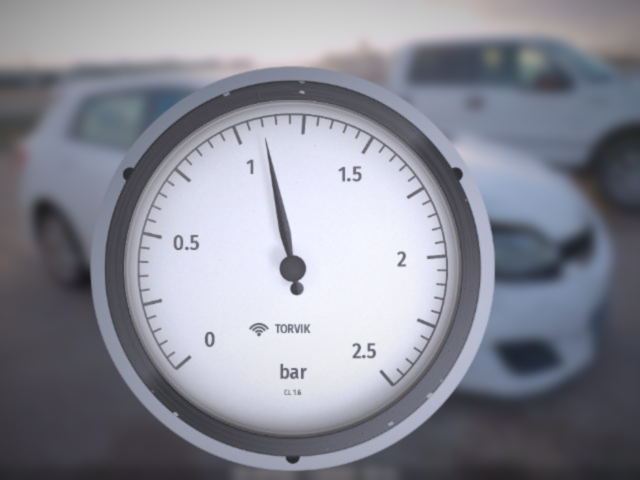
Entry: value=1.1 unit=bar
